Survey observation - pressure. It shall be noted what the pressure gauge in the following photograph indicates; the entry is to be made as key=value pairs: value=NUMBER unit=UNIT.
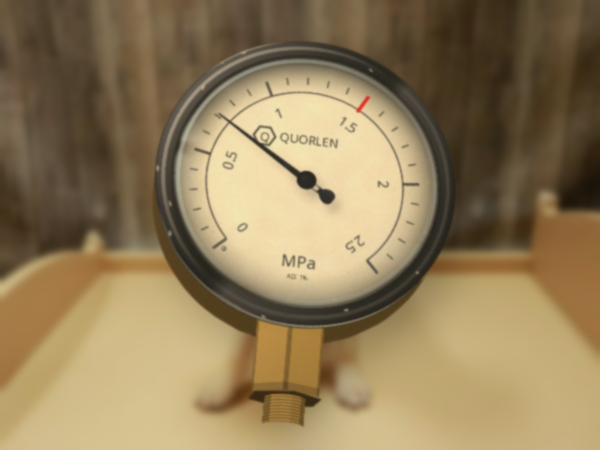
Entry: value=0.7 unit=MPa
